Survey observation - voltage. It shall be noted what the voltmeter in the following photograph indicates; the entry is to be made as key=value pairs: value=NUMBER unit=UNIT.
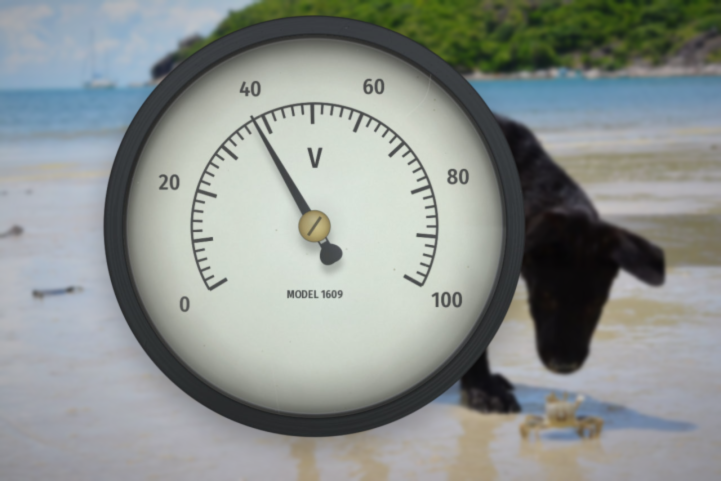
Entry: value=38 unit=V
